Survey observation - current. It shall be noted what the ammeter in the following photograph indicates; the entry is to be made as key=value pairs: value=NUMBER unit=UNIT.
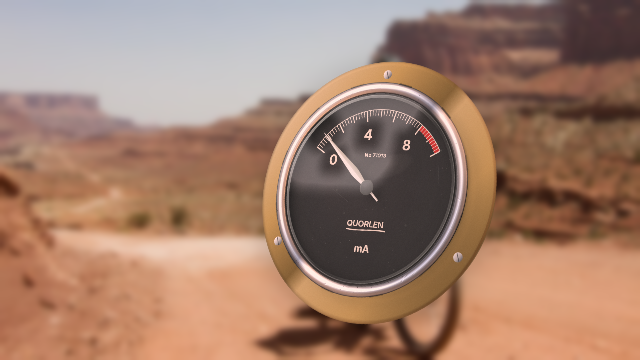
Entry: value=1 unit=mA
